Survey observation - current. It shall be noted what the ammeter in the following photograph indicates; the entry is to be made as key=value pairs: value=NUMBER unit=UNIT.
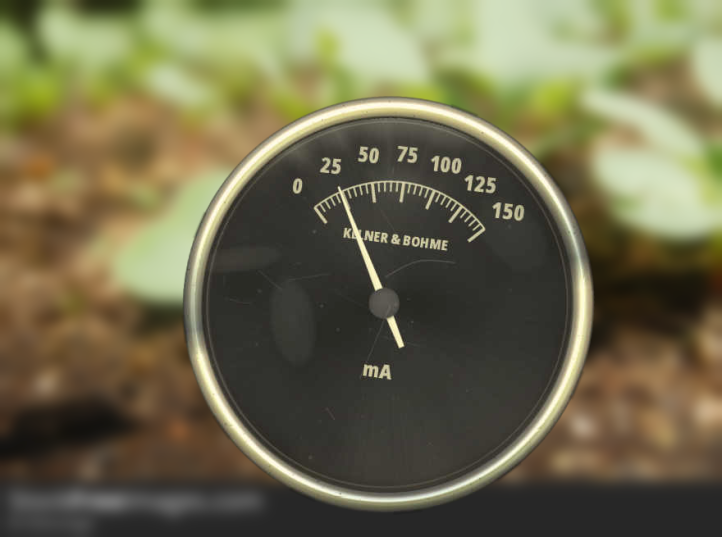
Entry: value=25 unit=mA
